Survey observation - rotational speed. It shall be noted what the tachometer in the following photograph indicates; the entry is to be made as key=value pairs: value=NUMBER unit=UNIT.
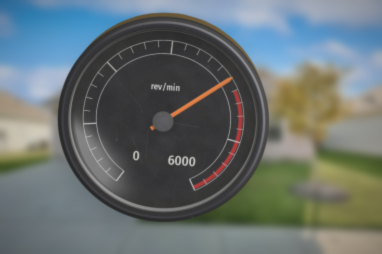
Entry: value=4000 unit=rpm
